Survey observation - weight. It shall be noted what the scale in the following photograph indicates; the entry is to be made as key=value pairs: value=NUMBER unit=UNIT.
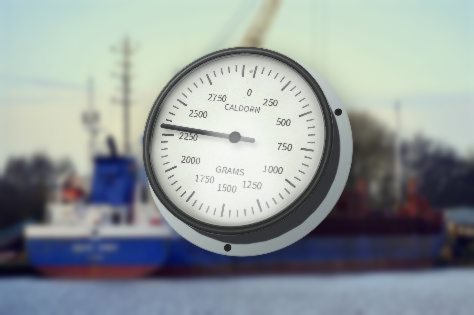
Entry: value=2300 unit=g
